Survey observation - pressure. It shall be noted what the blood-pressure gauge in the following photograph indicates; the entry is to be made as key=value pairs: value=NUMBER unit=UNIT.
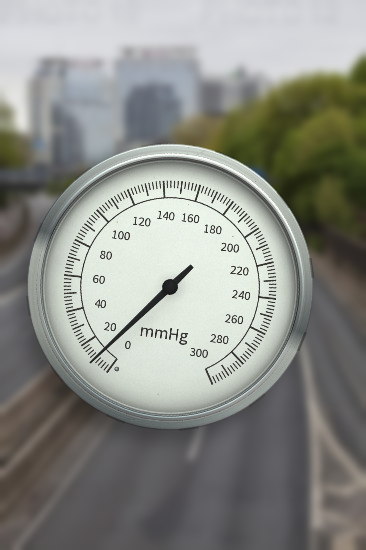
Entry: value=10 unit=mmHg
